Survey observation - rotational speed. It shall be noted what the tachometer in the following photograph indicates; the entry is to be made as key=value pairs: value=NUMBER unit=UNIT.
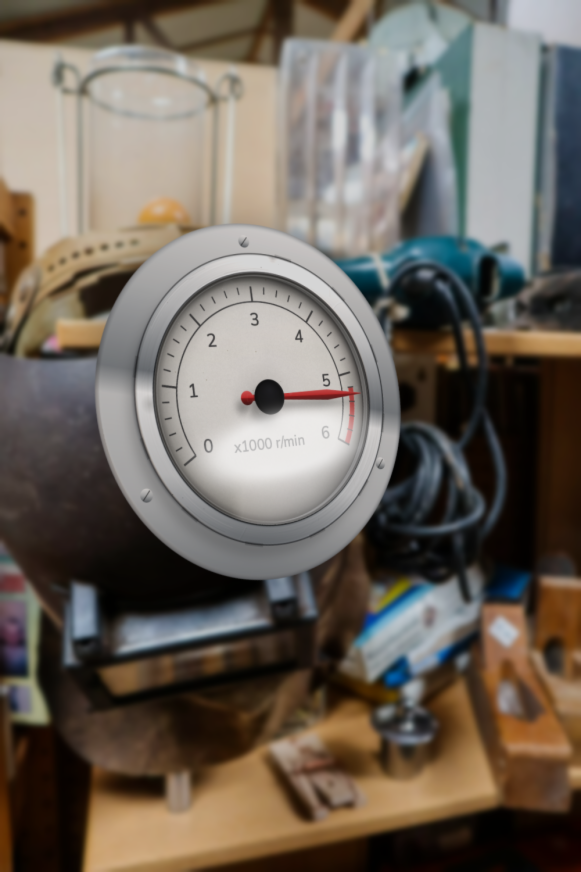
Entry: value=5300 unit=rpm
